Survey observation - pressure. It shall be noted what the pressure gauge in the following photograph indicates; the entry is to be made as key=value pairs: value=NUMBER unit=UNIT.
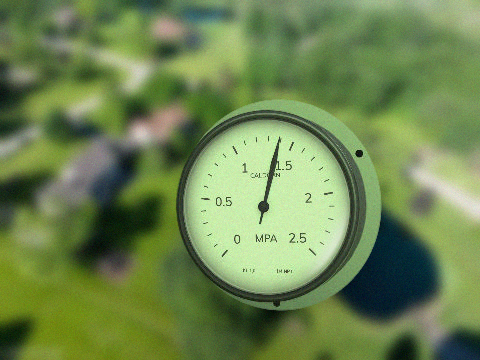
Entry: value=1.4 unit=MPa
